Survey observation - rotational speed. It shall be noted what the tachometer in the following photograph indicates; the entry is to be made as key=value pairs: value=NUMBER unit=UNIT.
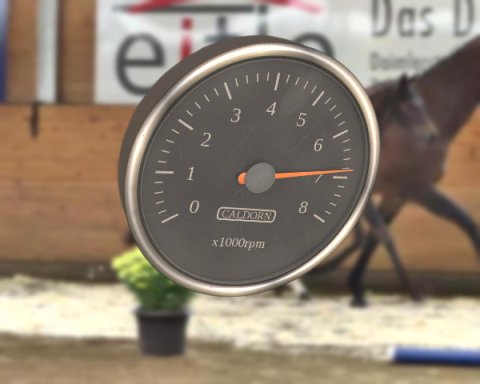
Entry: value=6800 unit=rpm
